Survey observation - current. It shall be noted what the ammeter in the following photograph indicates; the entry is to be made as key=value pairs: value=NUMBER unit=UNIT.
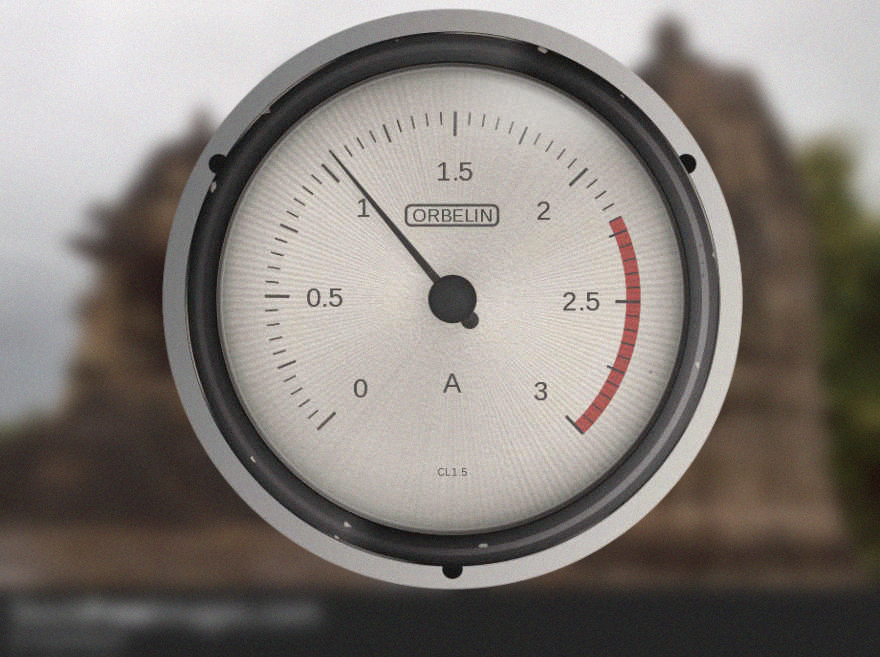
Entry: value=1.05 unit=A
